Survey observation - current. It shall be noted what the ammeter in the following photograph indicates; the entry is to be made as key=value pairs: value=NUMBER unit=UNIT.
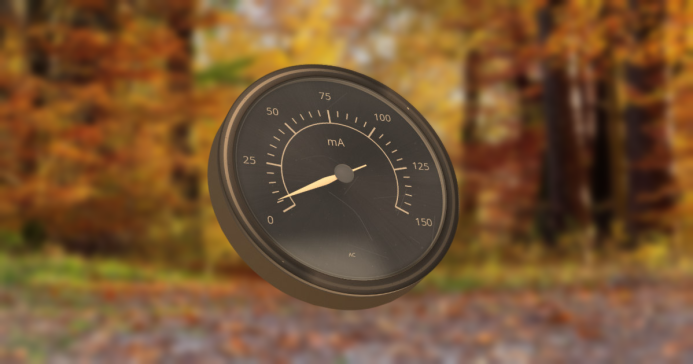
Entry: value=5 unit=mA
